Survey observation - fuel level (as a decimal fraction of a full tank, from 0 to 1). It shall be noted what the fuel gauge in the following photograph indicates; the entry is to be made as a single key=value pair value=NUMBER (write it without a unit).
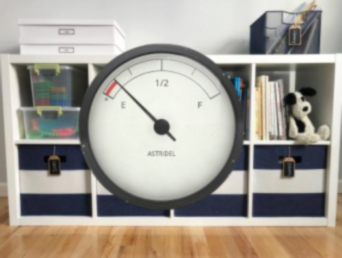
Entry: value=0.125
